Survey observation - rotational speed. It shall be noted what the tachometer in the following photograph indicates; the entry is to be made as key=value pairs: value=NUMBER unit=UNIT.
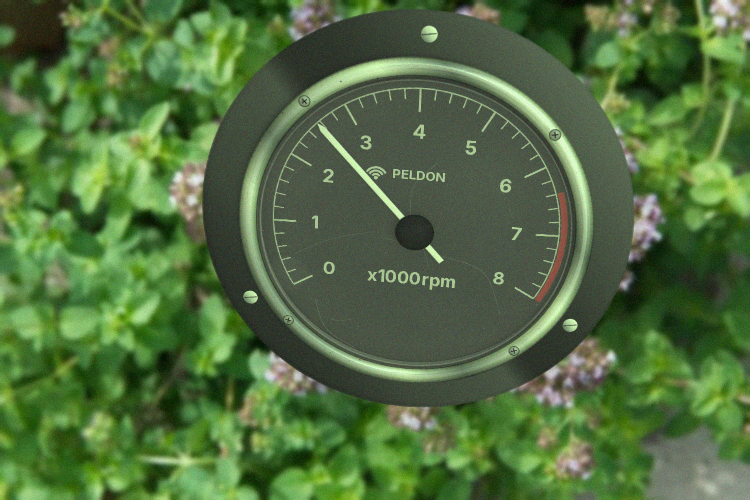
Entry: value=2600 unit=rpm
